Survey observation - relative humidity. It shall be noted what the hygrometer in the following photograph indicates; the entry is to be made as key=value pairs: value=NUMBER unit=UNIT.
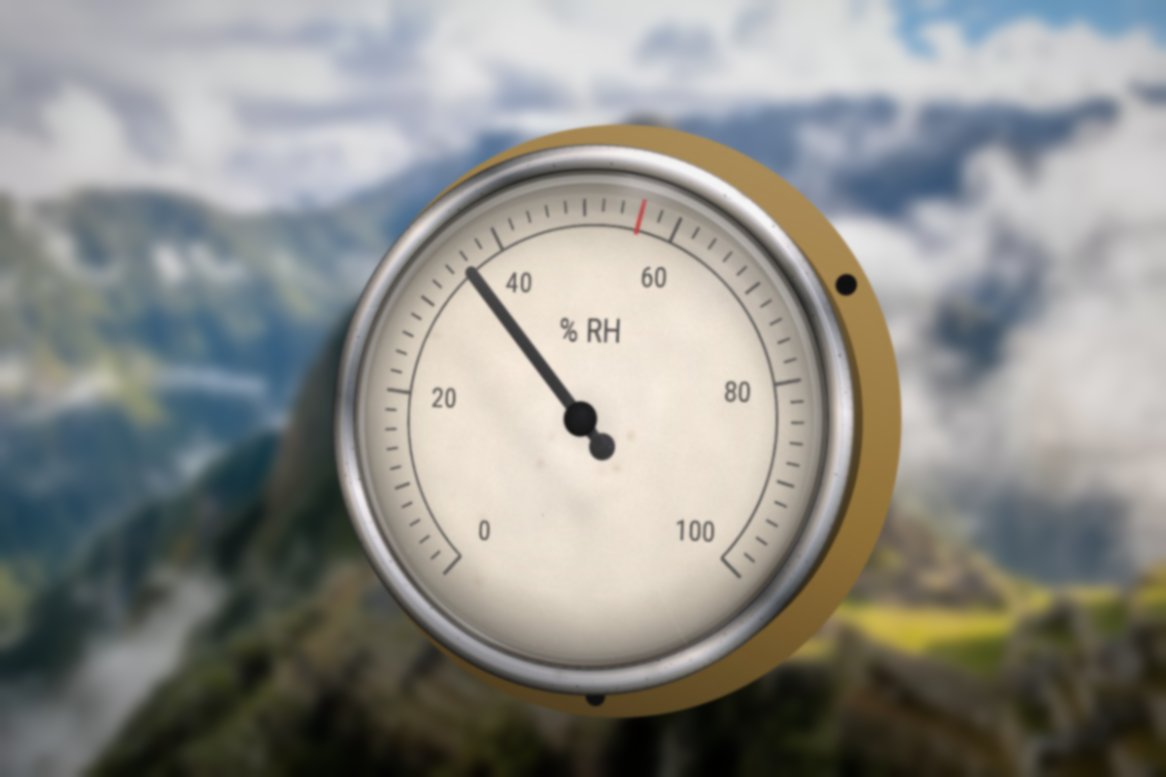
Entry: value=36 unit=%
